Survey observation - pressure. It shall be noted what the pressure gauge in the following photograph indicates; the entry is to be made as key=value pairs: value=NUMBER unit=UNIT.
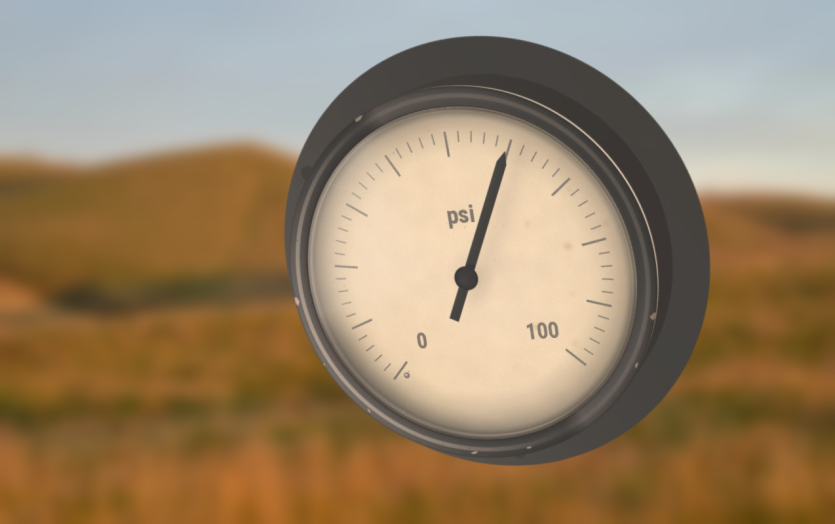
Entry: value=60 unit=psi
